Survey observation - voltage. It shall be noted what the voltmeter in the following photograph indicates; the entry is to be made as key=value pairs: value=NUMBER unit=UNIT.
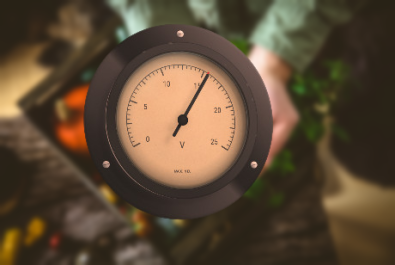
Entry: value=15.5 unit=V
